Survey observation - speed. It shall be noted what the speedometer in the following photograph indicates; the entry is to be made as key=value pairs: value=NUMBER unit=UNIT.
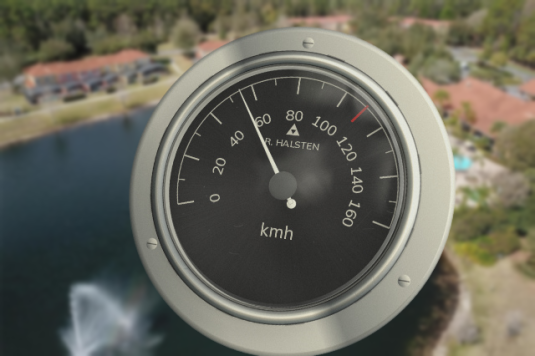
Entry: value=55 unit=km/h
